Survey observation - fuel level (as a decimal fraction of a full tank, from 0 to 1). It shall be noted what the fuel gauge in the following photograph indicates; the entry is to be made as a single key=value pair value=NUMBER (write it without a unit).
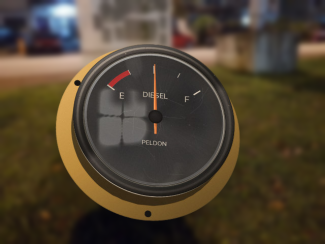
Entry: value=0.5
